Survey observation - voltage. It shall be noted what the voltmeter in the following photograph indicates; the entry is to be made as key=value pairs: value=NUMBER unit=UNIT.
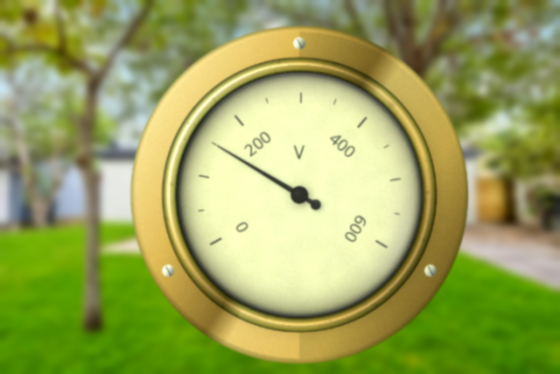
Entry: value=150 unit=V
